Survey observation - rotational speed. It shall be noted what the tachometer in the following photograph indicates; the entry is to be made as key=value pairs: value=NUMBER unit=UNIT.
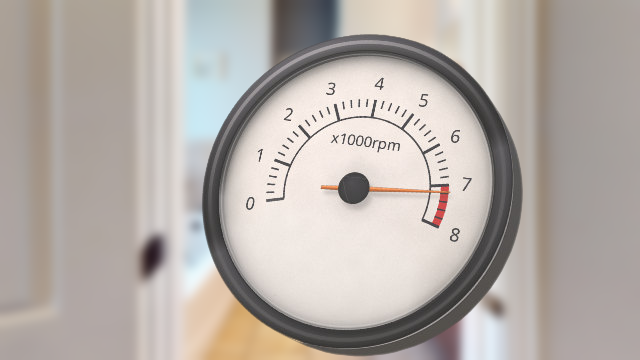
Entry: value=7200 unit=rpm
